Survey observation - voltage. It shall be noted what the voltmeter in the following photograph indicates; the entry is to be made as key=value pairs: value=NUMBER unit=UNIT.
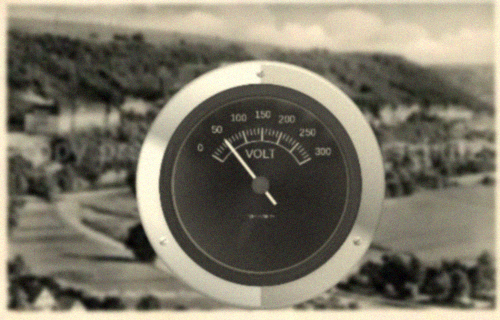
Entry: value=50 unit=V
